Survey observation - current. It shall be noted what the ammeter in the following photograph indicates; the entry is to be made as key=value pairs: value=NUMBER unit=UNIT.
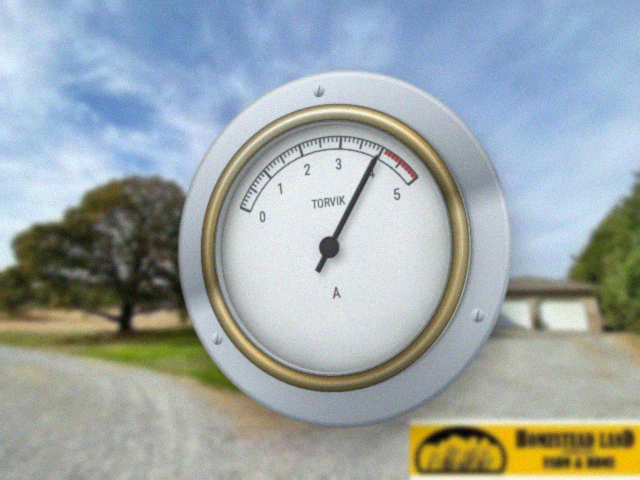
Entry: value=4 unit=A
